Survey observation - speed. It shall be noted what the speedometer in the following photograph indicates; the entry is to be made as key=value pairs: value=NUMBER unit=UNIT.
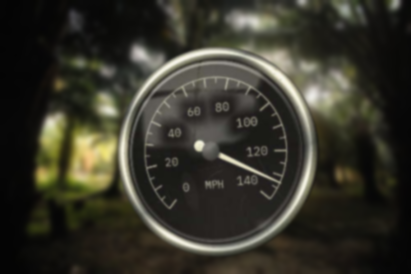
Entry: value=132.5 unit=mph
